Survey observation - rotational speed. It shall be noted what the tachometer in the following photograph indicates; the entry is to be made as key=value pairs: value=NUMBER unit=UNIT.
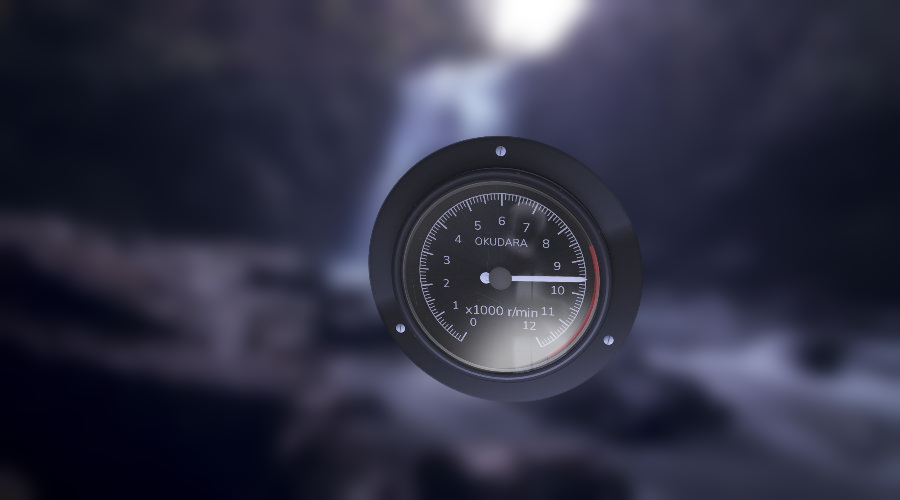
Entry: value=9500 unit=rpm
